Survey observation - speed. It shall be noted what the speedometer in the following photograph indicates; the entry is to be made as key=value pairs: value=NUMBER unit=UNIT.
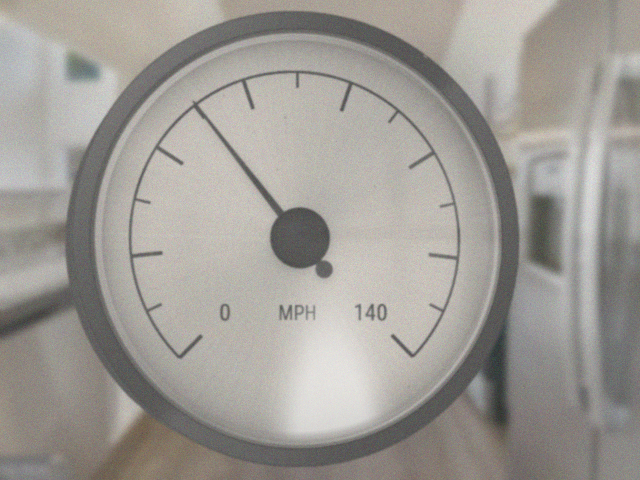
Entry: value=50 unit=mph
